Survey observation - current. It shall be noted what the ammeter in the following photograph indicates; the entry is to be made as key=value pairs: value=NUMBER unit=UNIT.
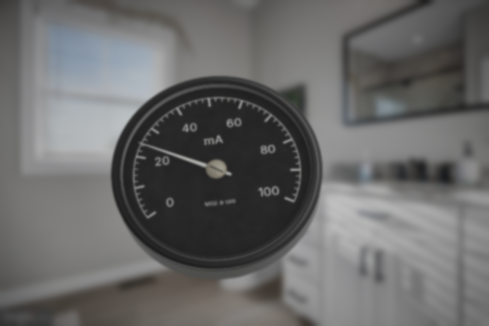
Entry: value=24 unit=mA
